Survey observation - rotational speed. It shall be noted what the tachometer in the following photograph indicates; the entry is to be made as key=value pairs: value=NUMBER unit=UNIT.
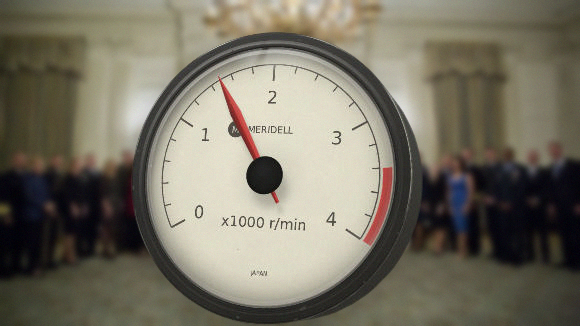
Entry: value=1500 unit=rpm
